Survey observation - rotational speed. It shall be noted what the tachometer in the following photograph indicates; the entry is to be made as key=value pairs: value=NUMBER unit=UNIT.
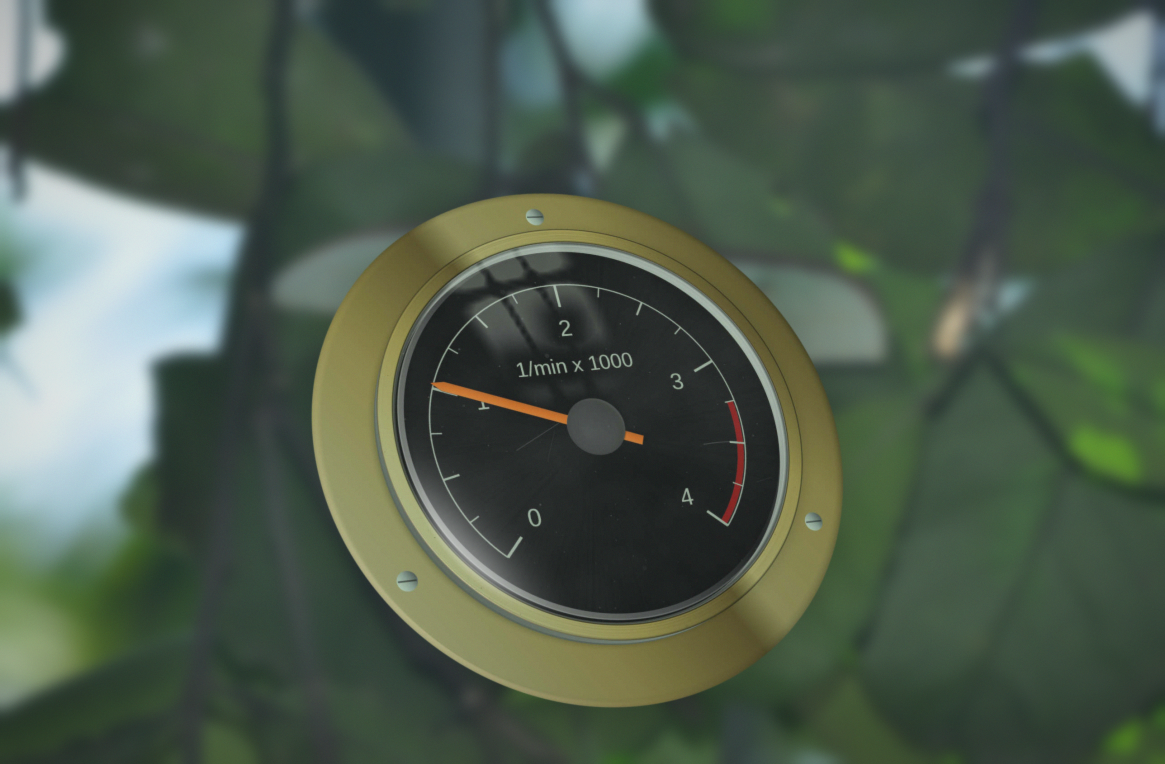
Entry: value=1000 unit=rpm
